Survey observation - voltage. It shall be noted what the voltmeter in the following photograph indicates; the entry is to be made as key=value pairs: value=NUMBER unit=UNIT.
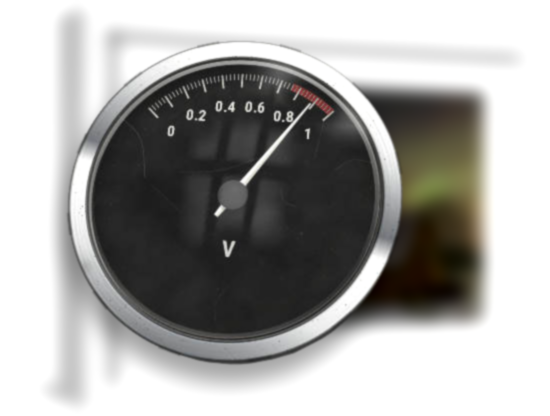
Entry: value=0.9 unit=V
